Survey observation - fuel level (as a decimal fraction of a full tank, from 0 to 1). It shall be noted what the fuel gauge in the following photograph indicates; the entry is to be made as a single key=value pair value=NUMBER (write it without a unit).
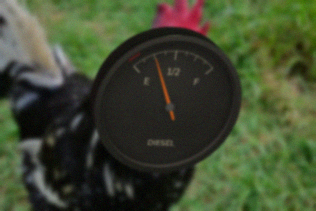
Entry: value=0.25
